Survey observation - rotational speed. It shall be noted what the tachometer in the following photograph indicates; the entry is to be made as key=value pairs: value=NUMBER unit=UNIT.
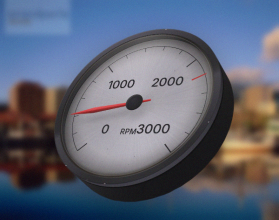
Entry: value=400 unit=rpm
